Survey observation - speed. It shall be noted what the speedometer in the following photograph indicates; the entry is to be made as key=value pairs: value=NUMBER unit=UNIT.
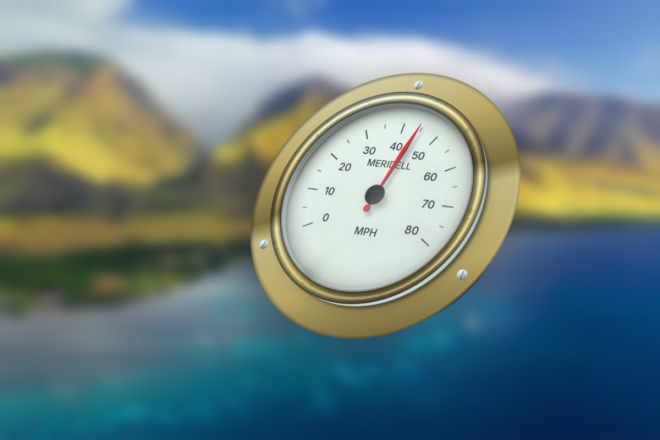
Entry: value=45 unit=mph
